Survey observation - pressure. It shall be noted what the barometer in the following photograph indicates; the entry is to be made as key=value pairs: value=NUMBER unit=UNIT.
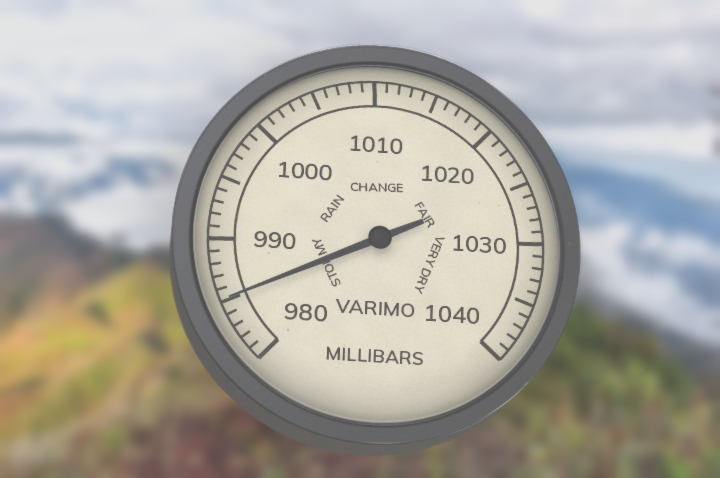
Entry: value=985 unit=mbar
